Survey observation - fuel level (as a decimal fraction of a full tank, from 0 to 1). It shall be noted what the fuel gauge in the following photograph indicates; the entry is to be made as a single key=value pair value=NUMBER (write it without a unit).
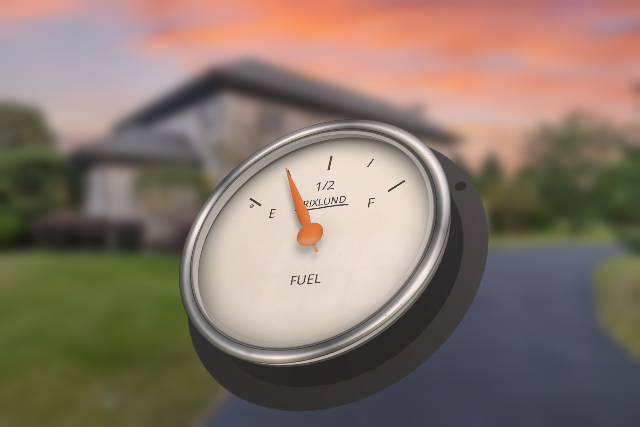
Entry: value=0.25
